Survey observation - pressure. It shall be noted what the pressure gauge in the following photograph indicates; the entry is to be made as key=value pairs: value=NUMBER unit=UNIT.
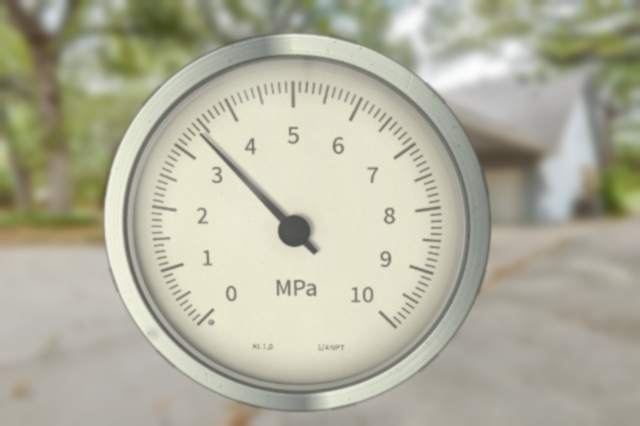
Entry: value=3.4 unit=MPa
